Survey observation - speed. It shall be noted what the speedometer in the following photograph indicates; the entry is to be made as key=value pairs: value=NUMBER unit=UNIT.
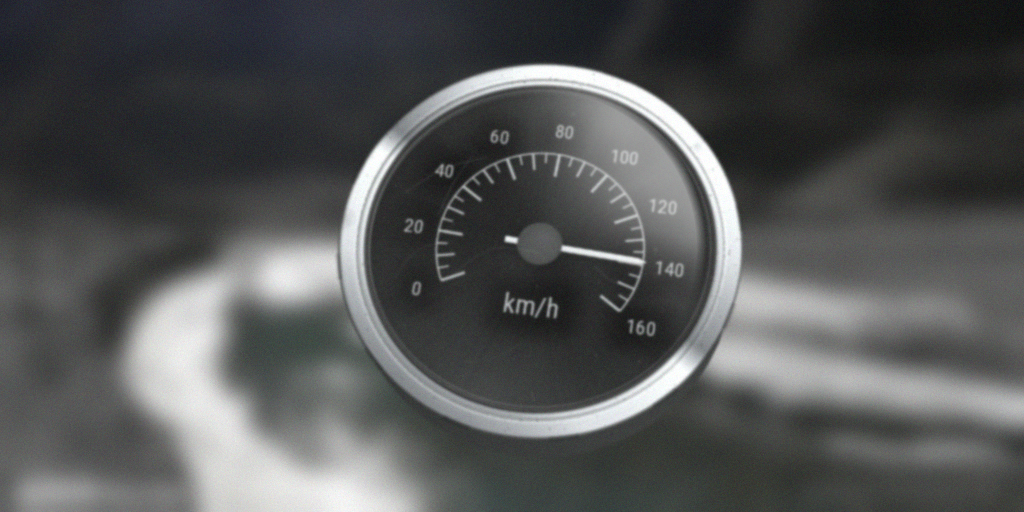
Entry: value=140 unit=km/h
